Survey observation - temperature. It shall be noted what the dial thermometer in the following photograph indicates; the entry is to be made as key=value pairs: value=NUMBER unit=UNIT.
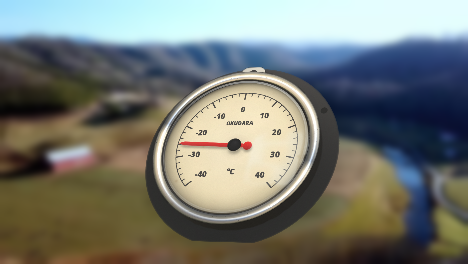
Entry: value=-26 unit=°C
